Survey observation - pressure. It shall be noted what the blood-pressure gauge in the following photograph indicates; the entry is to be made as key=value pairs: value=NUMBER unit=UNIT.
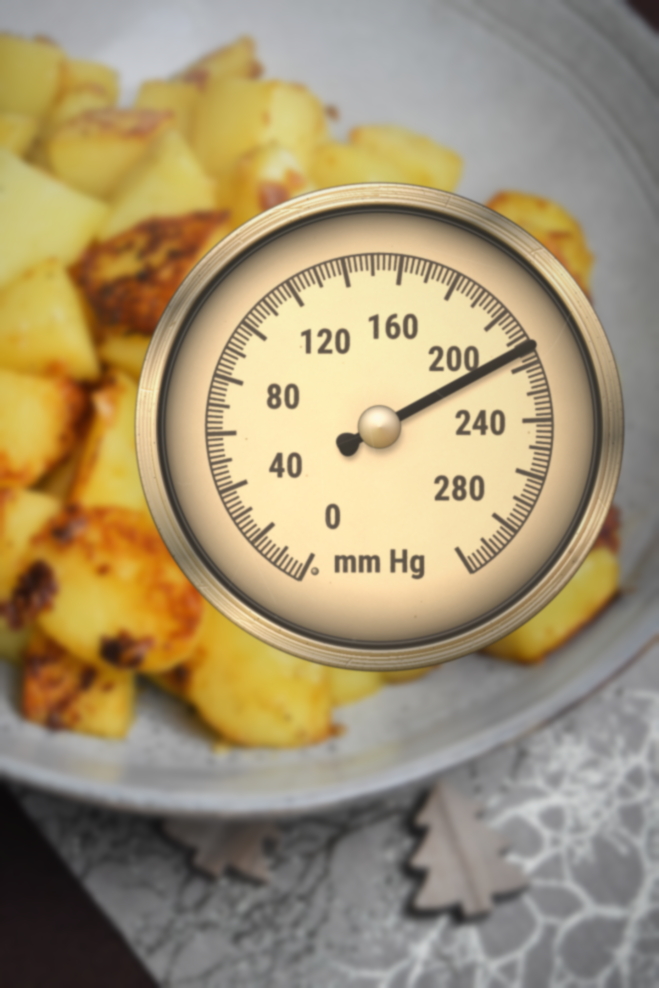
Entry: value=214 unit=mmHg
